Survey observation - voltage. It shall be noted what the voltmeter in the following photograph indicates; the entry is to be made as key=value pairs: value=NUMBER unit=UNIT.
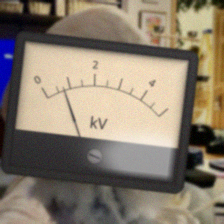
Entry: value=0.75 unit=kV
